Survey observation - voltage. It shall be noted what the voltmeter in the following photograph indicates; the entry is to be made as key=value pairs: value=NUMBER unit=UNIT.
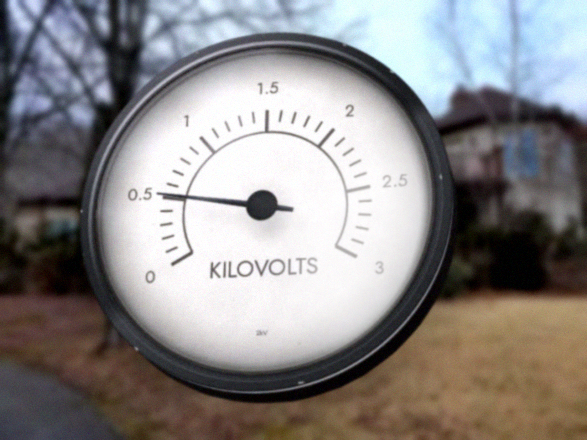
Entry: value=0.5 unit=kV
